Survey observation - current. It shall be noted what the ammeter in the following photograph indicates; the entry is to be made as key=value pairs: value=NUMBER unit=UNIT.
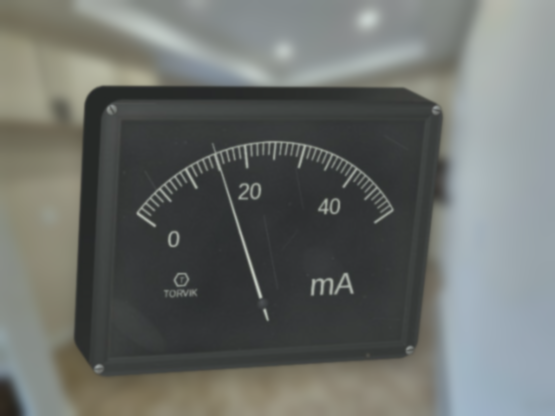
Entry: value=15 unit=mA
